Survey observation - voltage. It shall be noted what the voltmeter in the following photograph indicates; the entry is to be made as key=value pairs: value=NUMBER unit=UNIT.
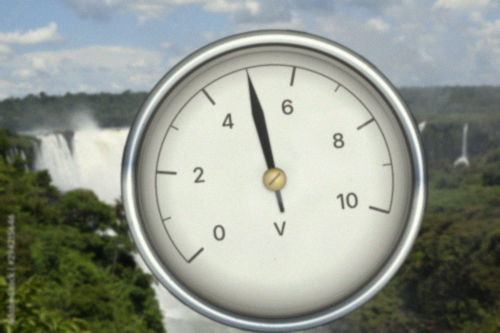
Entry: value=5 unit=V
